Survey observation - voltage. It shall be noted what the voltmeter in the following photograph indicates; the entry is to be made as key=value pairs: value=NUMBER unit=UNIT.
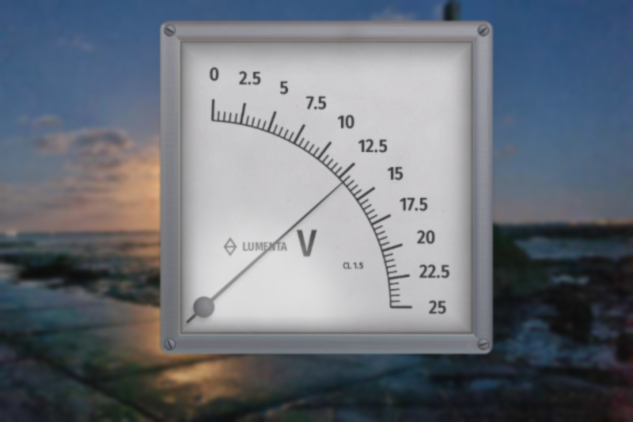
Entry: value=13 unit=V
